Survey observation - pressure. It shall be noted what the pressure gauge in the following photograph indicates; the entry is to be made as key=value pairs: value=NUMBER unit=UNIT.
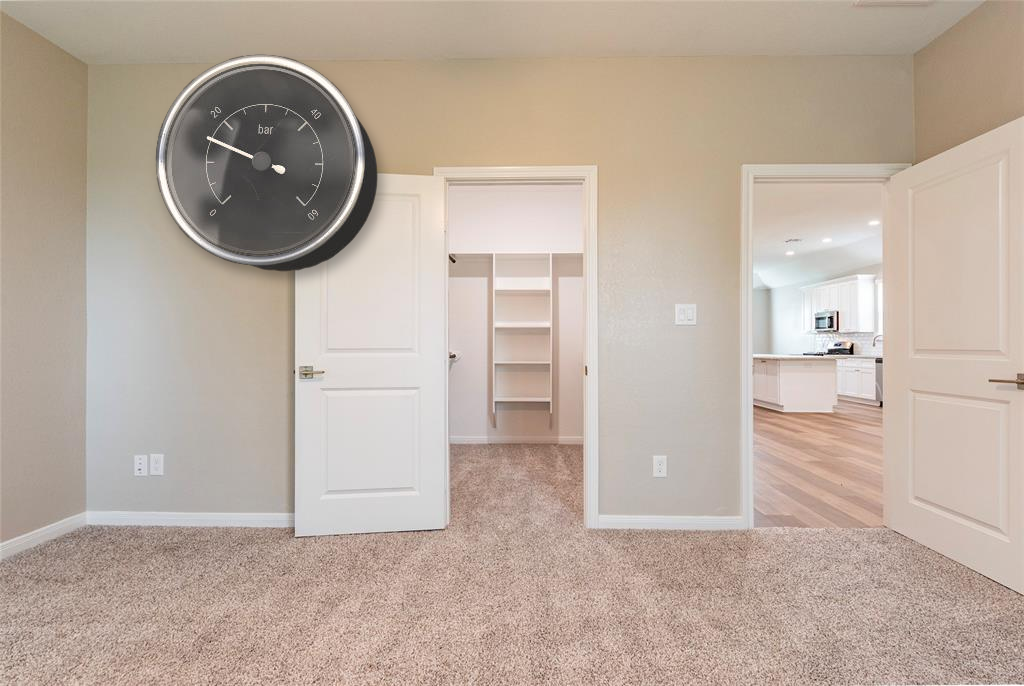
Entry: value=15 unit=bar
